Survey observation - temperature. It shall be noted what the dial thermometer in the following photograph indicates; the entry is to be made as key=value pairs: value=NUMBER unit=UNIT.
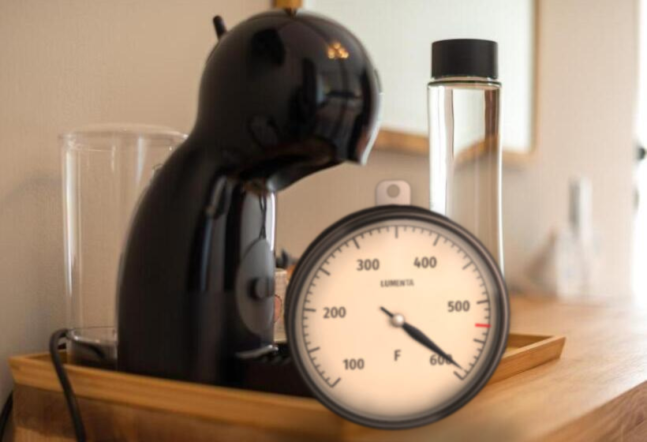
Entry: value=590 unit=°F
